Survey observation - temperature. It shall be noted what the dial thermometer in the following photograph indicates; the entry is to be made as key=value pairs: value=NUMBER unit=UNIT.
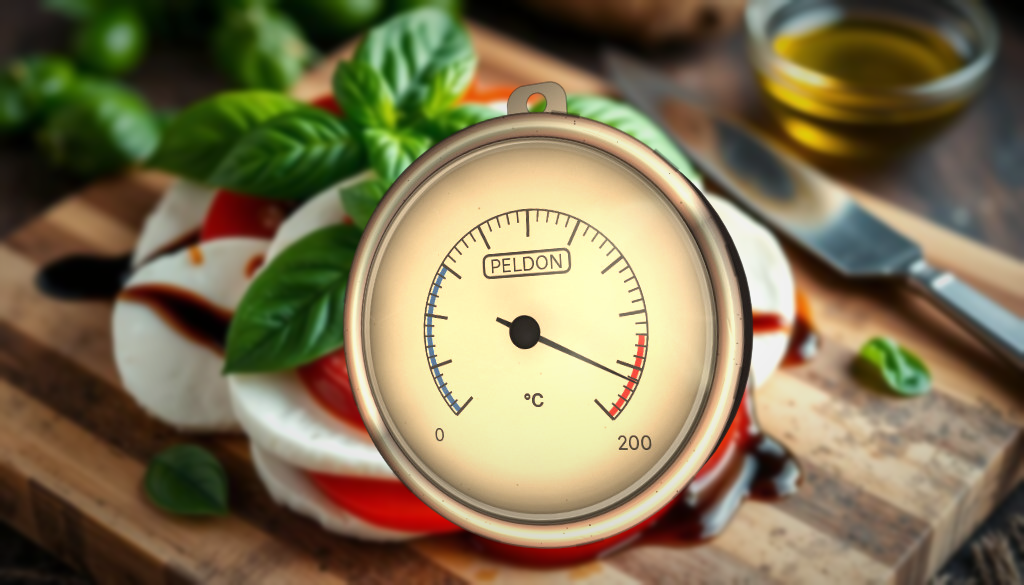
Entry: value=184 unit=°C
